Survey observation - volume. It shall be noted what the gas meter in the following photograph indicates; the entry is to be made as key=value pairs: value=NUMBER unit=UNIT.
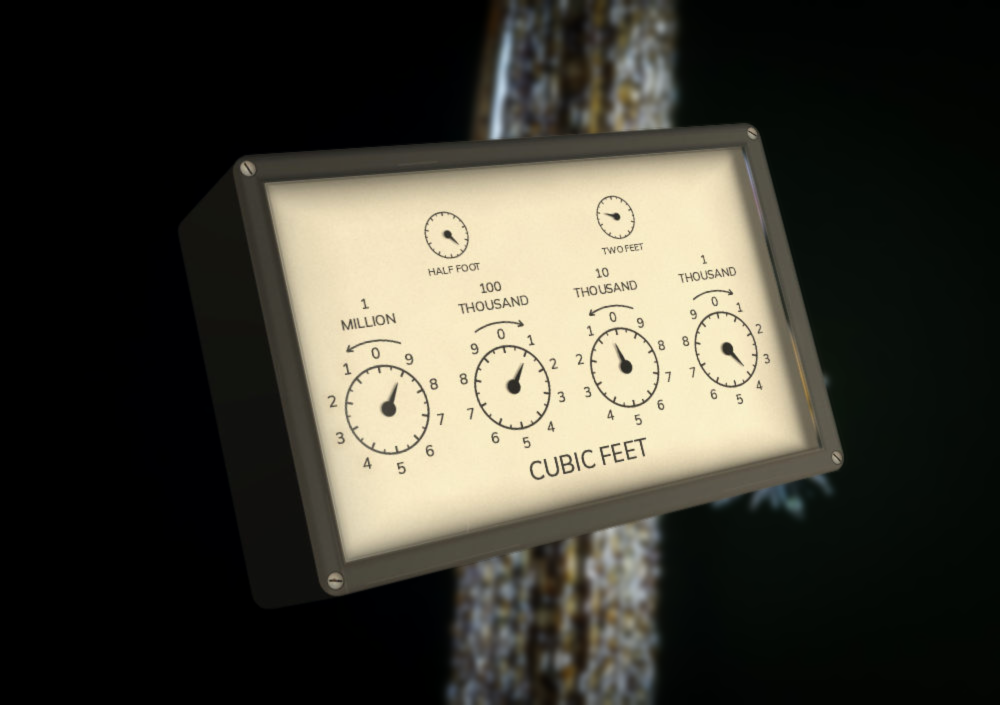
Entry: value=910400 unit=ft³
